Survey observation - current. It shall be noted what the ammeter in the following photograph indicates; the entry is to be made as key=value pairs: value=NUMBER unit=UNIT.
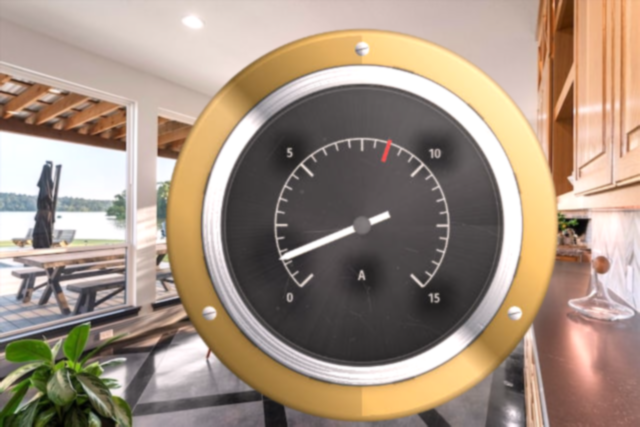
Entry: value=1.25 unit=A
